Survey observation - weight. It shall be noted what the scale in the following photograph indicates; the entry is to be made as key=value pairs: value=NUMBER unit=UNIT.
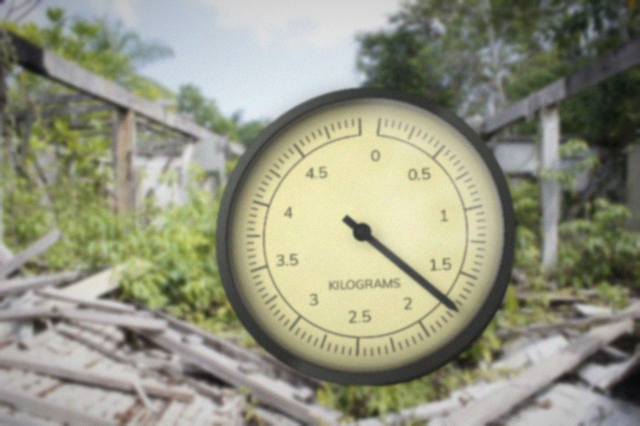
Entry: value=1.75 unit=kg
